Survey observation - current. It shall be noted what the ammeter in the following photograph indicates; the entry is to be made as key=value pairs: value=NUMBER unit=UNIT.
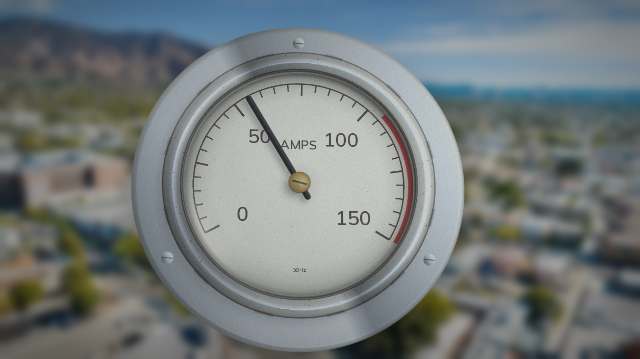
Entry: value=55 unit=A
